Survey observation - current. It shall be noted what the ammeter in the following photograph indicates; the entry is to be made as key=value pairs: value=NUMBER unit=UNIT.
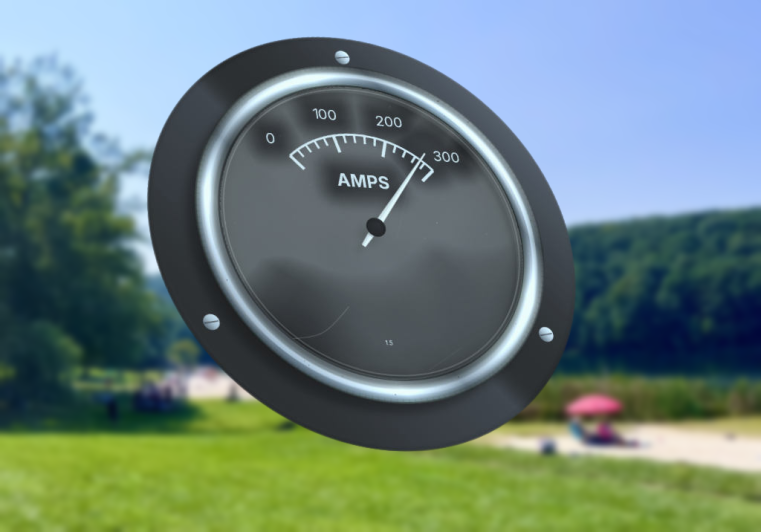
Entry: value=270 unit=A
